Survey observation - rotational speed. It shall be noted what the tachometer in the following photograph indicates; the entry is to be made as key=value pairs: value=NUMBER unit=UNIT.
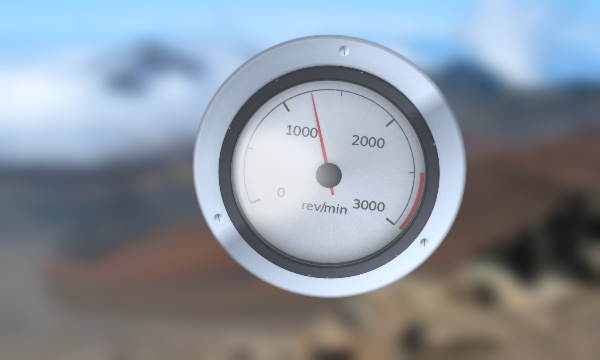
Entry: value=1250 unit=rpm
